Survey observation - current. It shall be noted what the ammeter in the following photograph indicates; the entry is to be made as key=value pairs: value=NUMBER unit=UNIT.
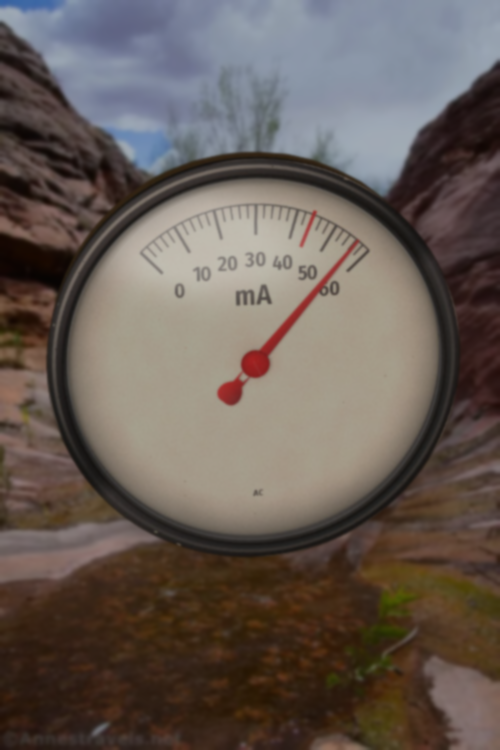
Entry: value=56 unit=mA
